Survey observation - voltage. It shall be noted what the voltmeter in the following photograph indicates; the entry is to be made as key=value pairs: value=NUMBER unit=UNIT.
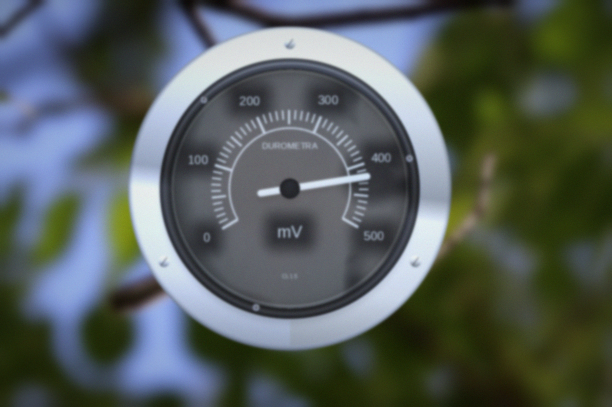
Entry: value=420 unit=mV
